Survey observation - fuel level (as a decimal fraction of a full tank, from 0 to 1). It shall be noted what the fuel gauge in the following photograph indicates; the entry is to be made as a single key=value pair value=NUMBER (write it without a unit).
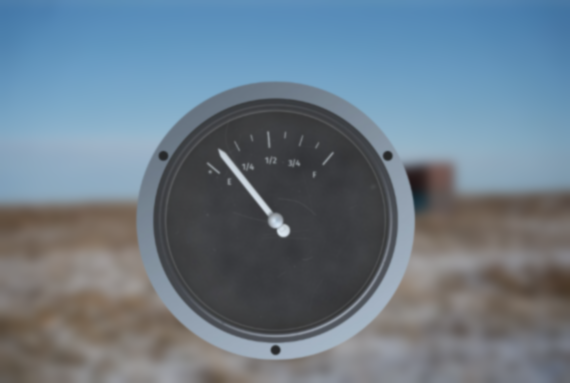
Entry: value=0.125
